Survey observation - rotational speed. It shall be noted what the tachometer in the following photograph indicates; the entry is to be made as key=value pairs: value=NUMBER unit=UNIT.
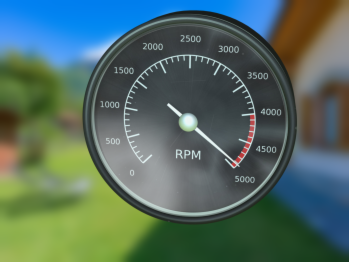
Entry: value=4900 unit=rpm
